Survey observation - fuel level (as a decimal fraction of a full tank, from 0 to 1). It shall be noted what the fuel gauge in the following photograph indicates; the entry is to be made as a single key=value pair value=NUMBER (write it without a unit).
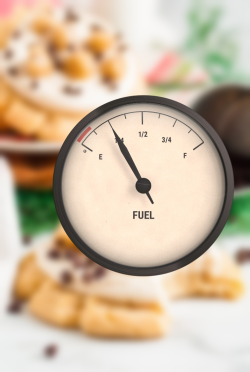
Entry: value=0.25
